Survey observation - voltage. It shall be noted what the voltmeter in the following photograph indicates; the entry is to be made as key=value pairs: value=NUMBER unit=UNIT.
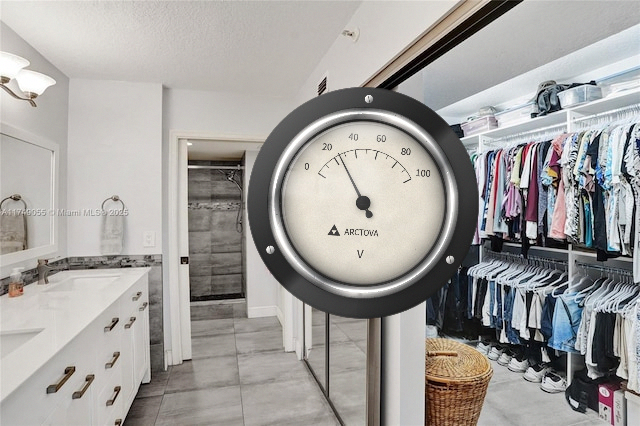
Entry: value=25 unit=V
